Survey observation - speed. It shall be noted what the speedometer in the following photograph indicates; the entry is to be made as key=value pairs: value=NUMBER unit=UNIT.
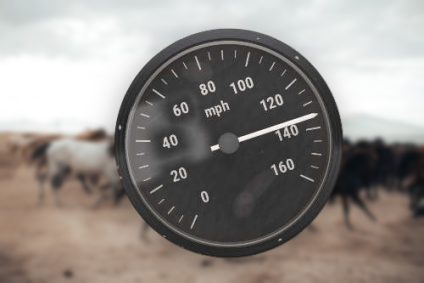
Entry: value=135 unit=mph
